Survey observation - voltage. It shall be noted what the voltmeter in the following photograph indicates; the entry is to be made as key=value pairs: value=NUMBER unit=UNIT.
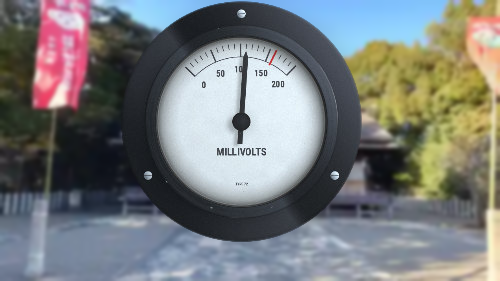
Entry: value=110 unit=mV
